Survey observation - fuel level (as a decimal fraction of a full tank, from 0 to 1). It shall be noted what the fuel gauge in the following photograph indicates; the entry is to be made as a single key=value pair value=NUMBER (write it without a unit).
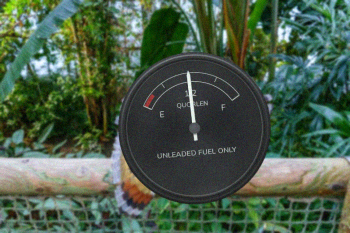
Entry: value=0.5
